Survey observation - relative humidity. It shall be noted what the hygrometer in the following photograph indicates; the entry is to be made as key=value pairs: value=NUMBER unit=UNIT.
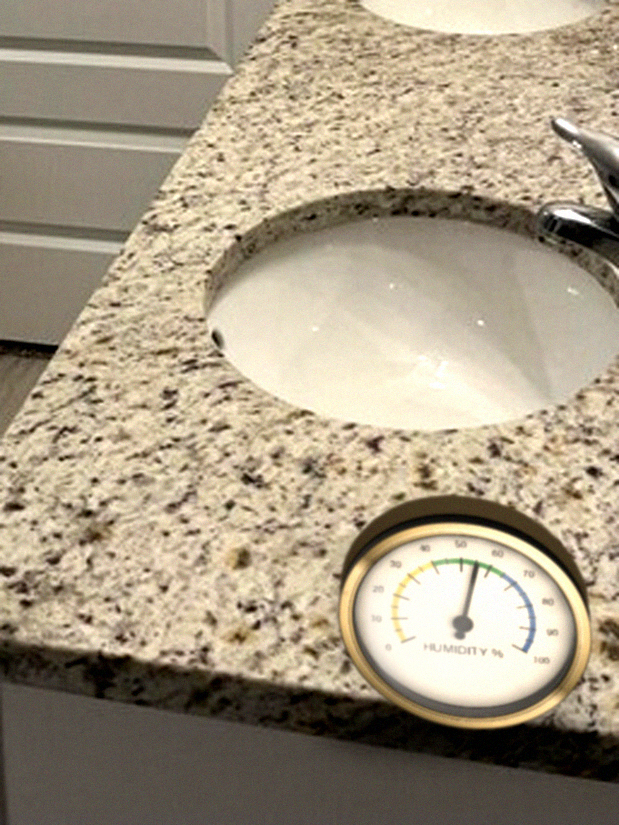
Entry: value=55 unit=%
